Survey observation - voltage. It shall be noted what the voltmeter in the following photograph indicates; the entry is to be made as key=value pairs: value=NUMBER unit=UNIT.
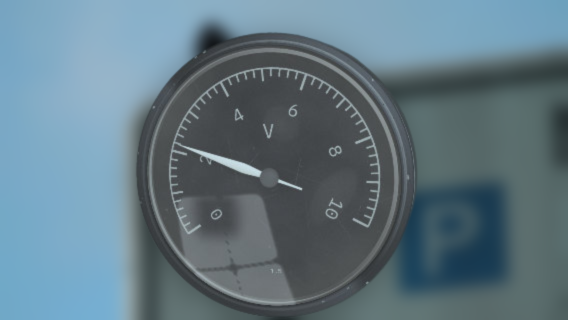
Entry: value=2.2 unit=V
